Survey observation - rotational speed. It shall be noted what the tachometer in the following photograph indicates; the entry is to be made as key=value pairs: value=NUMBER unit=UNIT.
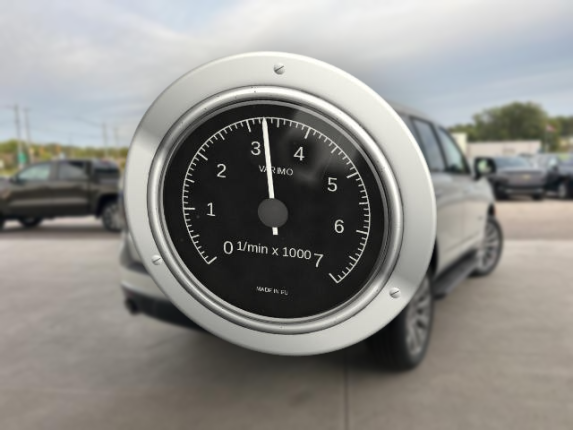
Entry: value=3300 unit=rpm
